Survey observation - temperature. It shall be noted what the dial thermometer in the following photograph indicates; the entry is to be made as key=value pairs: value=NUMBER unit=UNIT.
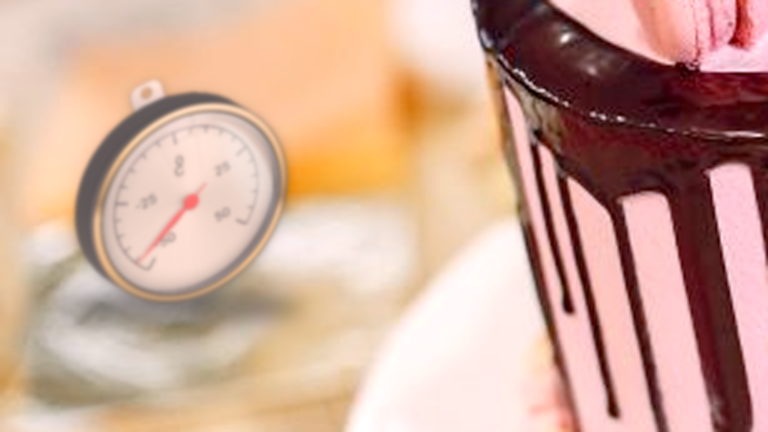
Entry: value=-45 unit=°C
